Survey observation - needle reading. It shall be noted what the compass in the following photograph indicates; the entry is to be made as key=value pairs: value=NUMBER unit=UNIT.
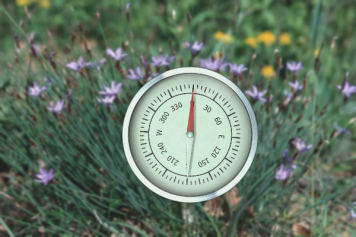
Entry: value=0 unit=°
